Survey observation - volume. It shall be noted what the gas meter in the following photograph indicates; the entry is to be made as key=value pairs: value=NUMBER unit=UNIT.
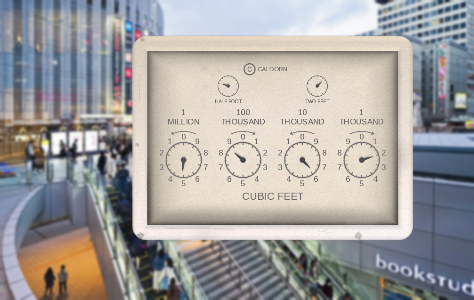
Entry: value=486200 unit=ft³
